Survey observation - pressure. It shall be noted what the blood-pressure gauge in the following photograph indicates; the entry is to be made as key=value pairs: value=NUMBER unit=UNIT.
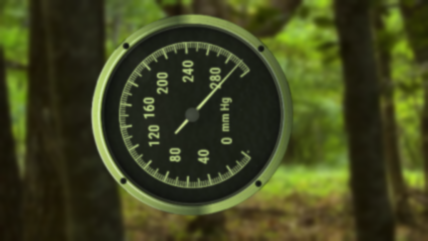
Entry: value=290 unit=mmHg
